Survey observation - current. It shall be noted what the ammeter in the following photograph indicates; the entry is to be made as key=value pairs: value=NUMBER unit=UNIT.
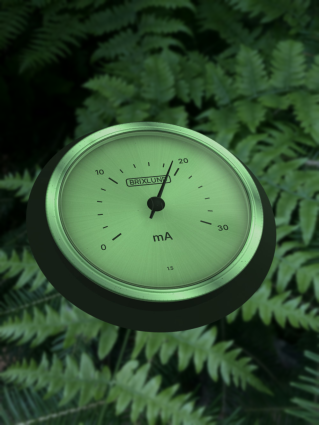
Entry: value=19 unit=mA
